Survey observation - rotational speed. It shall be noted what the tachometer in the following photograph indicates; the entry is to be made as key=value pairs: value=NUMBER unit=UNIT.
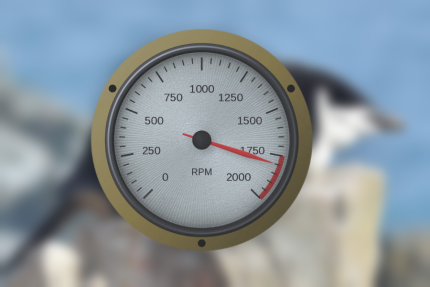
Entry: value=1800 unit=rpm
